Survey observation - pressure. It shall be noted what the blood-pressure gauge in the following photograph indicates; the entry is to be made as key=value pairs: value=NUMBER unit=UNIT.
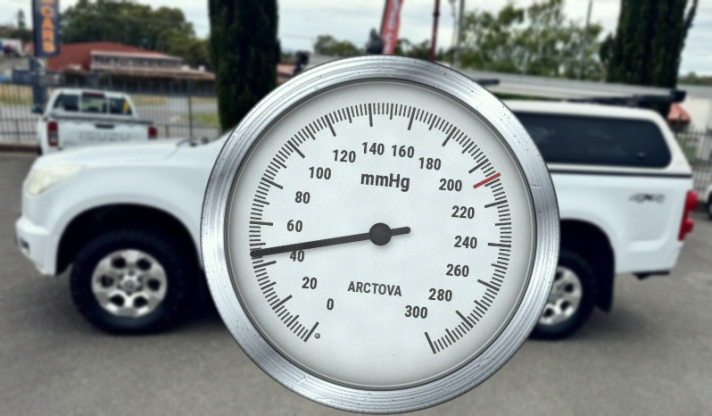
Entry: value=46 unit=mmHg
